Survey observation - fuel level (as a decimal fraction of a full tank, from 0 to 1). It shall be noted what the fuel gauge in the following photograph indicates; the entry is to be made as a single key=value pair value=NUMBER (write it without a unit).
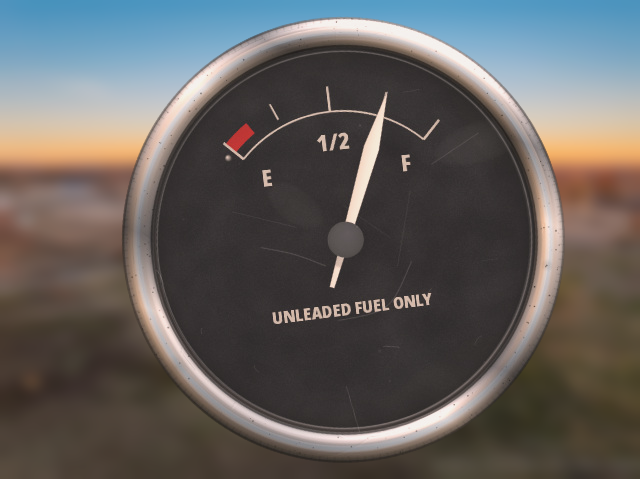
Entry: value=0.75
